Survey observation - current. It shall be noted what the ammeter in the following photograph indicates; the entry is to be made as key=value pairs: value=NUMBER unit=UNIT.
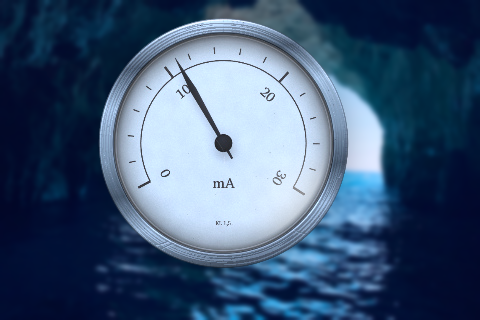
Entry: value=11 unit=mA
